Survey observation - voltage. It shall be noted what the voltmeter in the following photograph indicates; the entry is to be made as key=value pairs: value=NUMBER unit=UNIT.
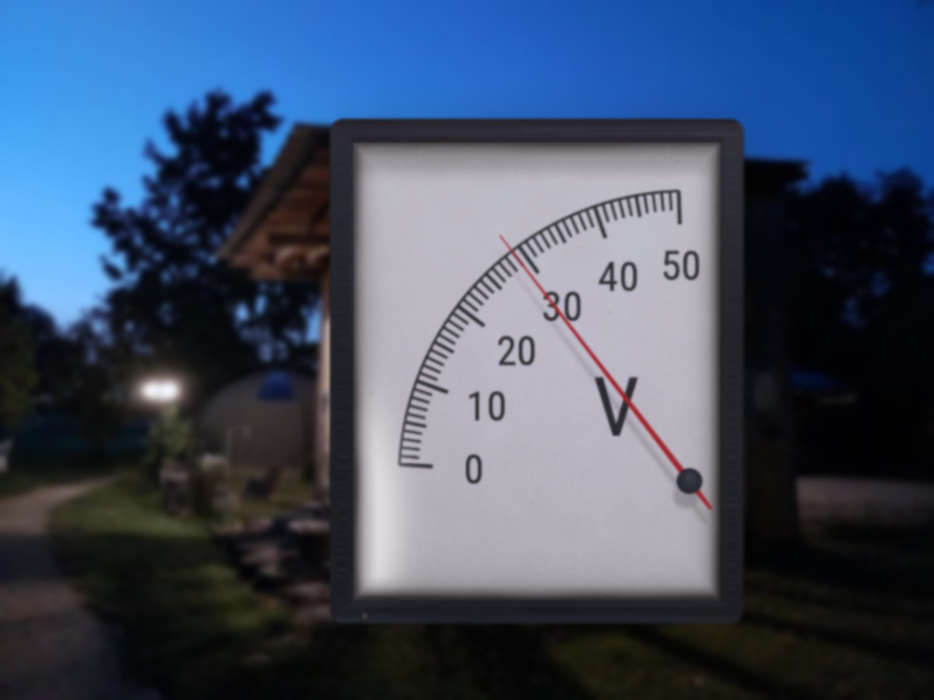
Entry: value=29 unit=V
